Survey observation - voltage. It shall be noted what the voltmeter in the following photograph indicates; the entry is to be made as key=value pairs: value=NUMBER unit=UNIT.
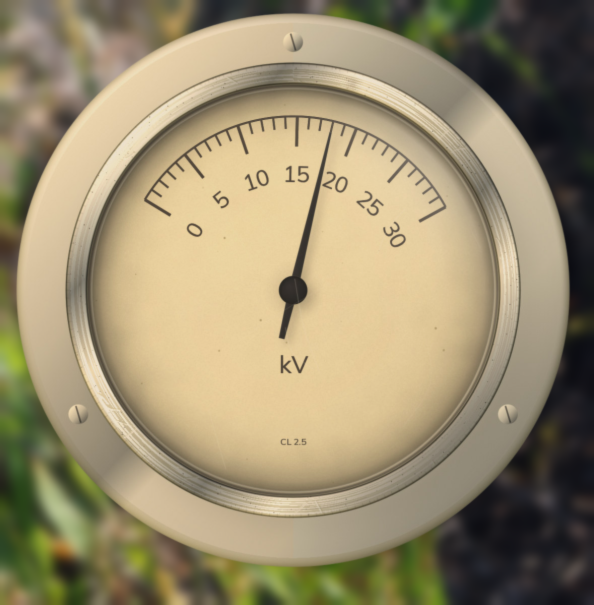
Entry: value=18 unit=kV
